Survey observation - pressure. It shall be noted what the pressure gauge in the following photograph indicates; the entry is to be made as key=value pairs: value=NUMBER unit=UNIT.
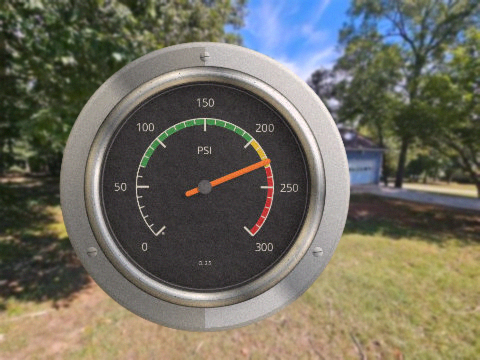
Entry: value=225 unit=psi
